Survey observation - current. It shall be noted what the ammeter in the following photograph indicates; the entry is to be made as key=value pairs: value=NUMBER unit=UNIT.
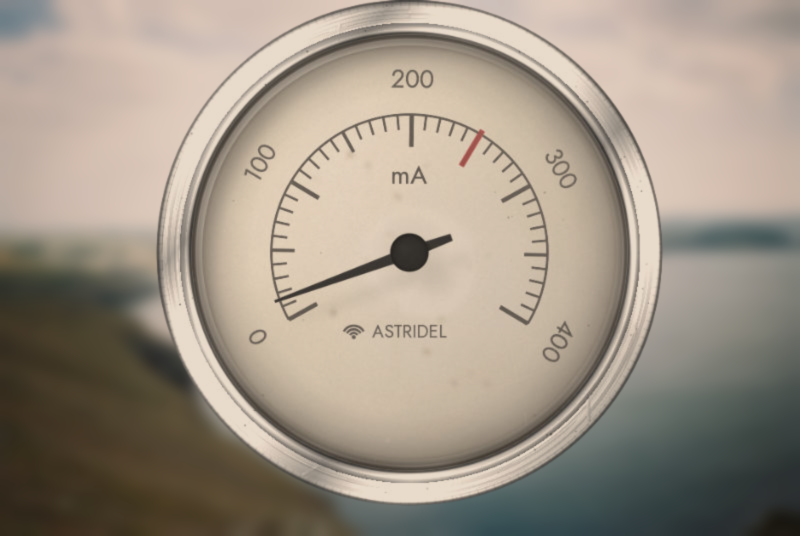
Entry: value=15 unit=mA
